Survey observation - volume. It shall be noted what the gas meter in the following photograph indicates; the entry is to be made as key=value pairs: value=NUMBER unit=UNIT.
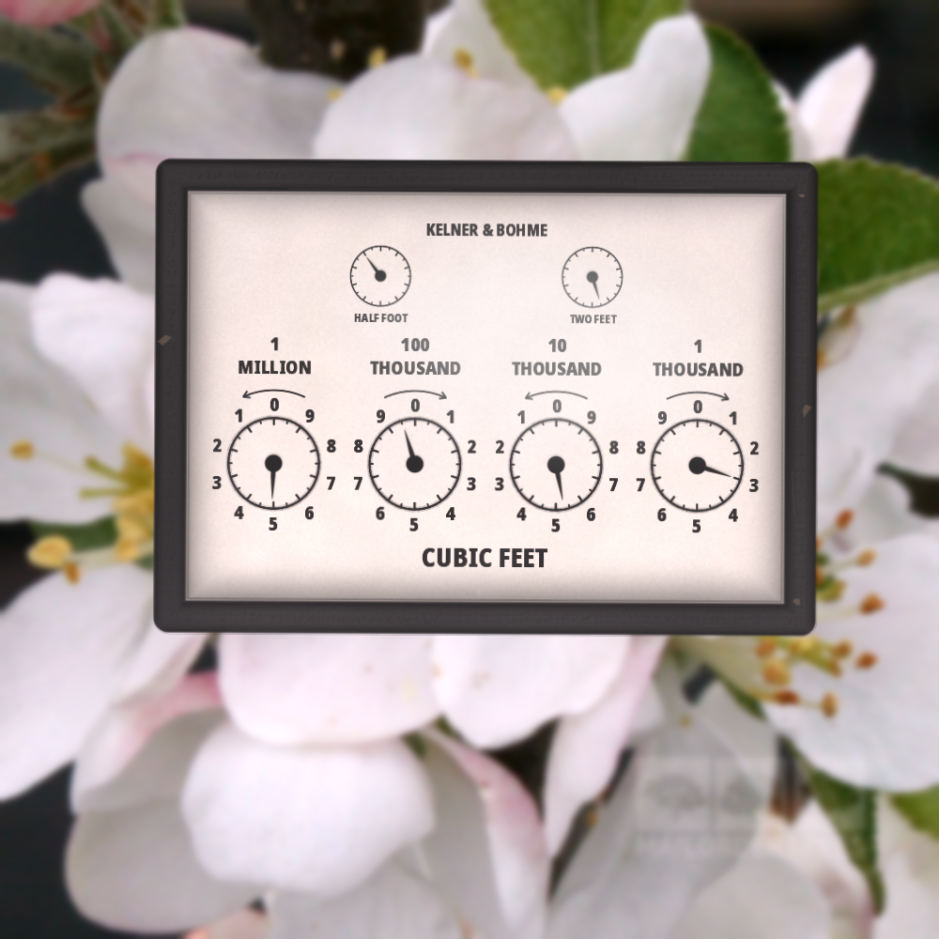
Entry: value=495300 unit=ft³
